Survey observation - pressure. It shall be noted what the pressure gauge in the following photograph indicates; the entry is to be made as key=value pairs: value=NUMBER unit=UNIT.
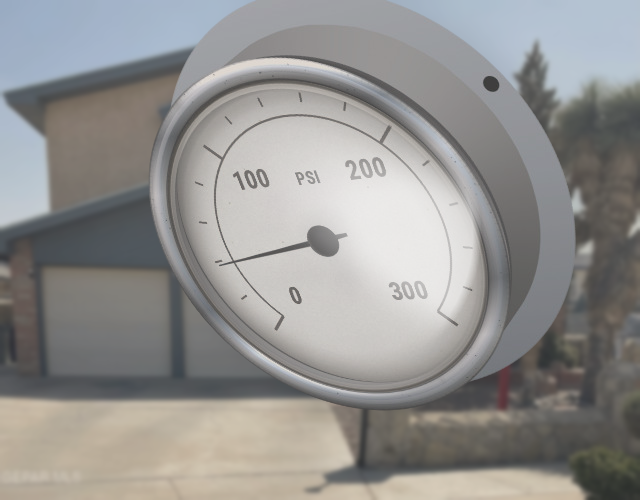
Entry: value=40 unit=psi
